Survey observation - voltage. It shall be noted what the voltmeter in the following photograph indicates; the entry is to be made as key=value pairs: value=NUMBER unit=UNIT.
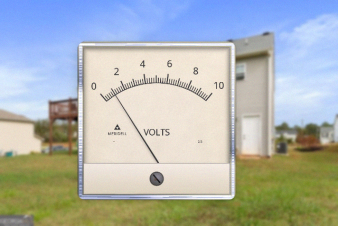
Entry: value=1 unit=V
